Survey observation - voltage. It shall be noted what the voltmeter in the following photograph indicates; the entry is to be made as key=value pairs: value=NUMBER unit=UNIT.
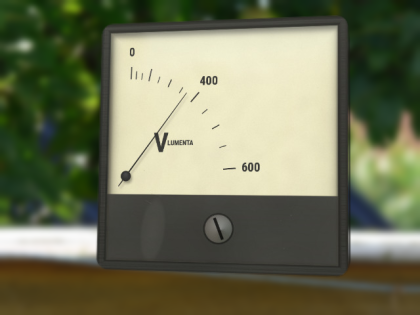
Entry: value=375 unit=V
